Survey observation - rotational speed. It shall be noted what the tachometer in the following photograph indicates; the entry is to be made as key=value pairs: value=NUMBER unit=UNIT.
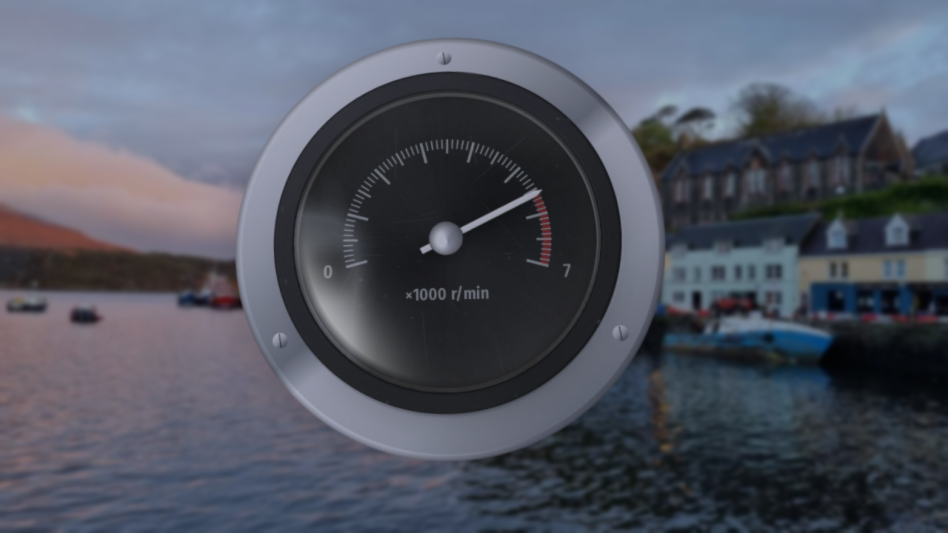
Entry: value=5600 unit=rpm
